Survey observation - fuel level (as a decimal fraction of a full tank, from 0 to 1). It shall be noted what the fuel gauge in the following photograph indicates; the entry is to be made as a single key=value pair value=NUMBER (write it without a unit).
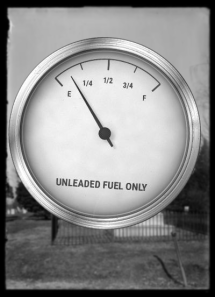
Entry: value=0.125
